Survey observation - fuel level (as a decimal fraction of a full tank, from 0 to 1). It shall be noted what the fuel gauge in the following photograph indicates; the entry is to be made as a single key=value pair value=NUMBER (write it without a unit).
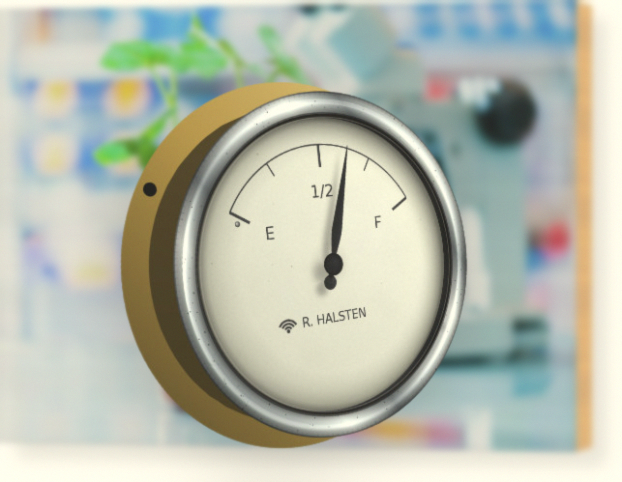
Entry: value=0.625
